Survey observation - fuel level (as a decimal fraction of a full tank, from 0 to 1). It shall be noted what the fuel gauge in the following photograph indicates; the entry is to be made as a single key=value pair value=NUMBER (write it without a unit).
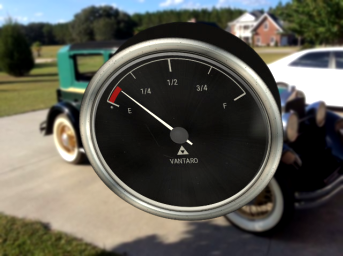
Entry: value=0.125
